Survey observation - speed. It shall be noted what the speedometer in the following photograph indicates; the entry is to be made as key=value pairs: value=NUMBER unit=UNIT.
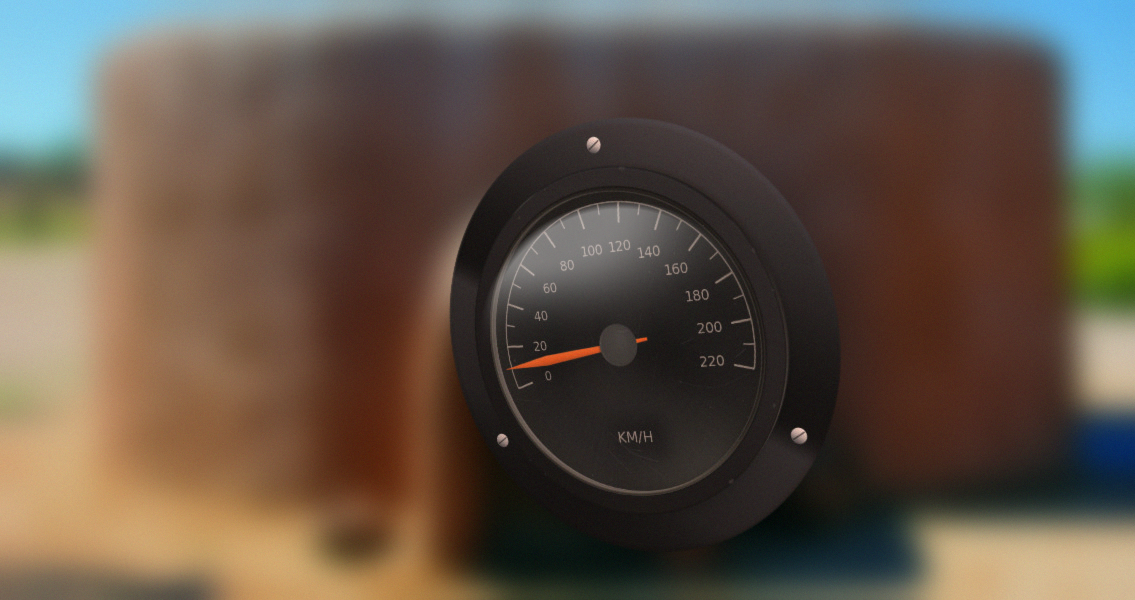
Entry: value=10 unit=km/h
